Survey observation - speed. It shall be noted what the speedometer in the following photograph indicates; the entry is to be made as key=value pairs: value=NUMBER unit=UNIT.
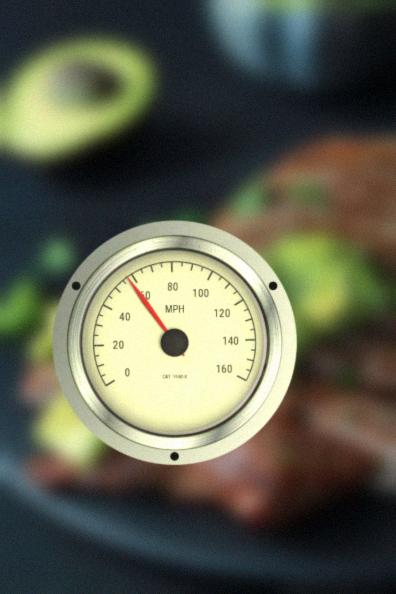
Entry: value=57.5 unit=mph
